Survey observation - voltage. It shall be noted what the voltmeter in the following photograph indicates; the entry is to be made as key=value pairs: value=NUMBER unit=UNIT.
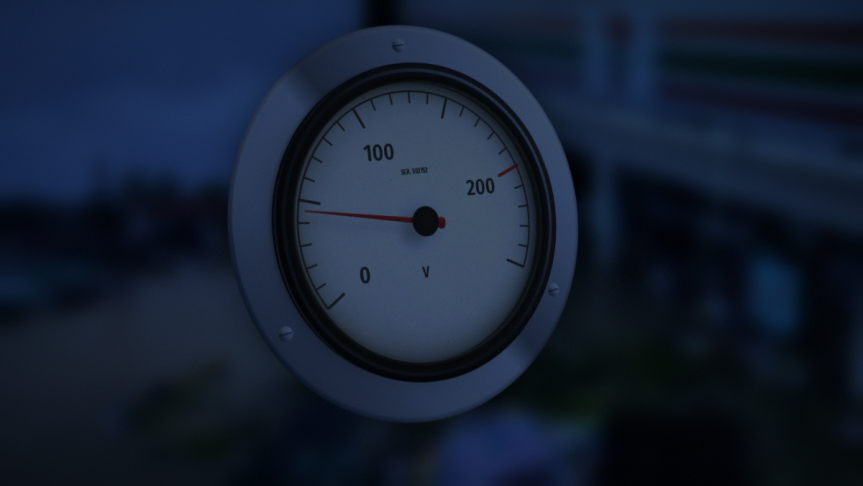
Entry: value=45 unit=V
